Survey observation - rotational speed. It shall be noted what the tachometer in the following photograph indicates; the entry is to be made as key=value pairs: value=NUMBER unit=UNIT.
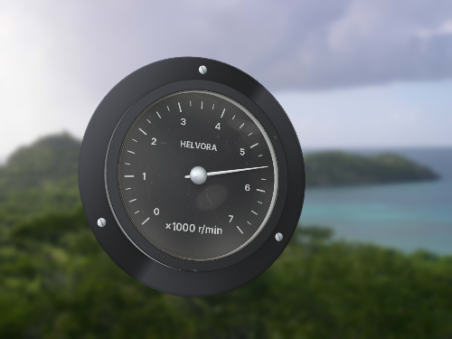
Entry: value=5500 unit=rpm
